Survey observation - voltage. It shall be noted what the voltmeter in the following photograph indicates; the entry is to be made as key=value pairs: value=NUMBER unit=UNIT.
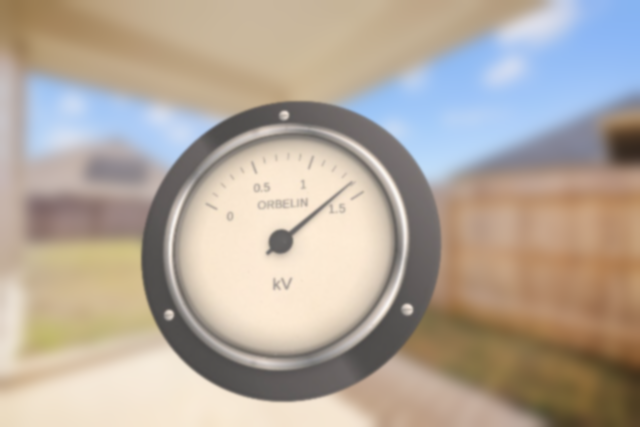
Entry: value=1.4 unit=kV
